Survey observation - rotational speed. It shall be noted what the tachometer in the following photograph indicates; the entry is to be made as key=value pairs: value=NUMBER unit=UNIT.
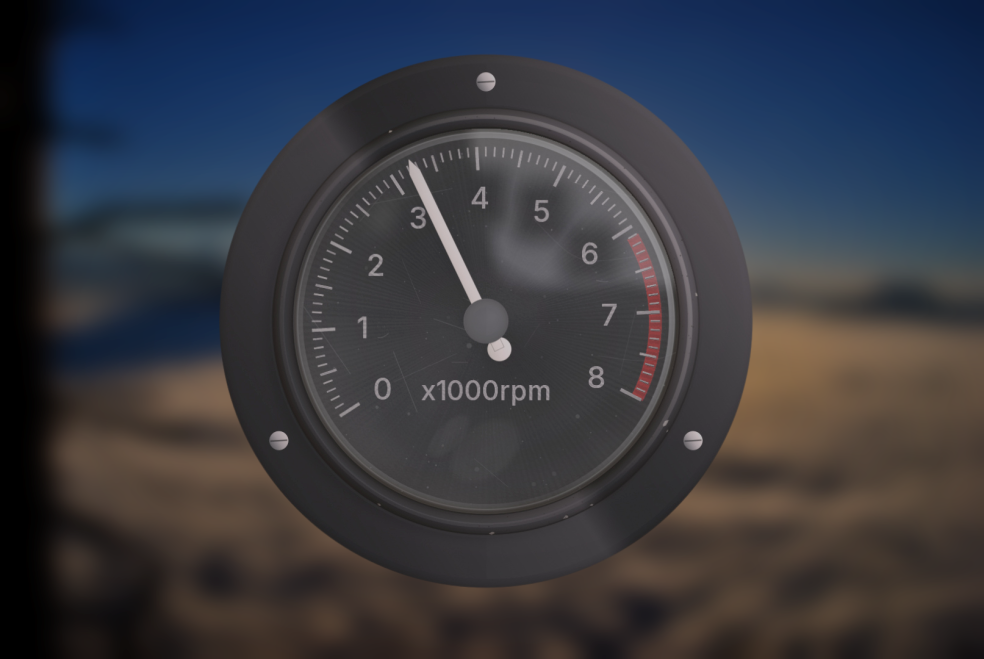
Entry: value=3250 unit=rpm
